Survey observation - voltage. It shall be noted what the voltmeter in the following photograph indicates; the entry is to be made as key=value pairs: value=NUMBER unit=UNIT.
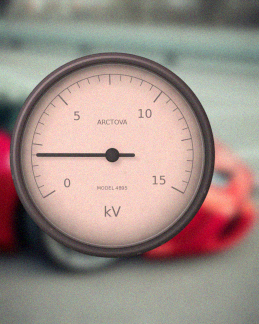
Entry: value=2 unit=kV
